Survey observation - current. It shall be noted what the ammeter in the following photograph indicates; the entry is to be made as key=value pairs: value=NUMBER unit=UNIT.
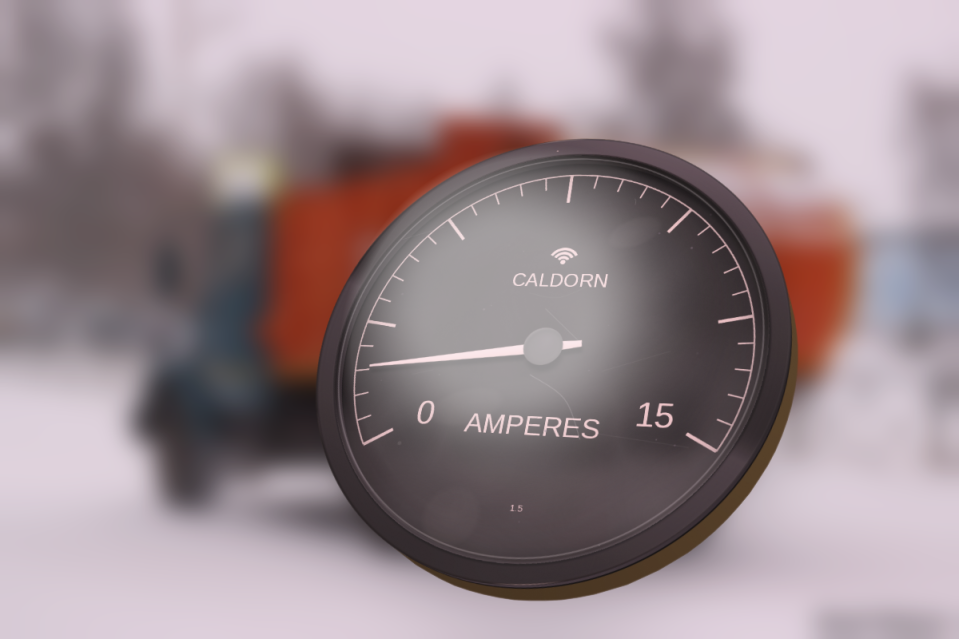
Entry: value=1.5 unit=A
